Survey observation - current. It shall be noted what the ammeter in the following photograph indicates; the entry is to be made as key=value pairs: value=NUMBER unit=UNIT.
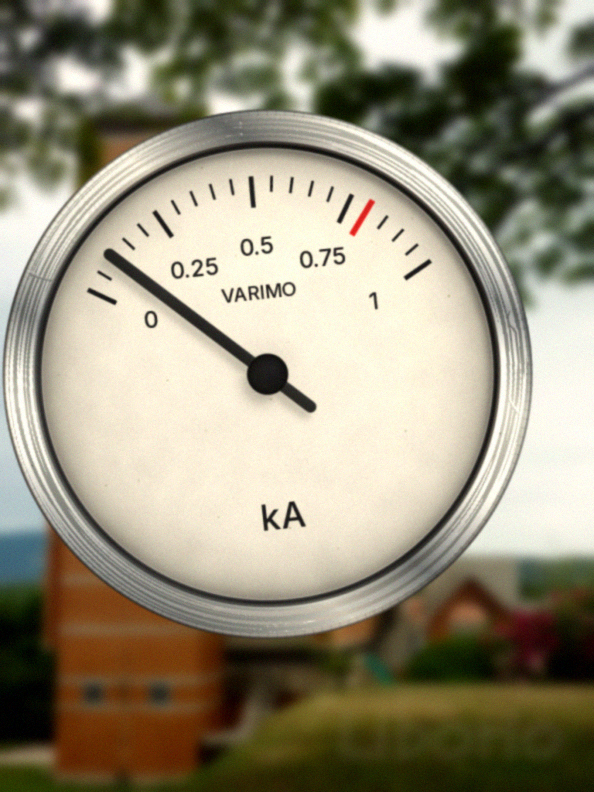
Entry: value=0.1 unit=kA
